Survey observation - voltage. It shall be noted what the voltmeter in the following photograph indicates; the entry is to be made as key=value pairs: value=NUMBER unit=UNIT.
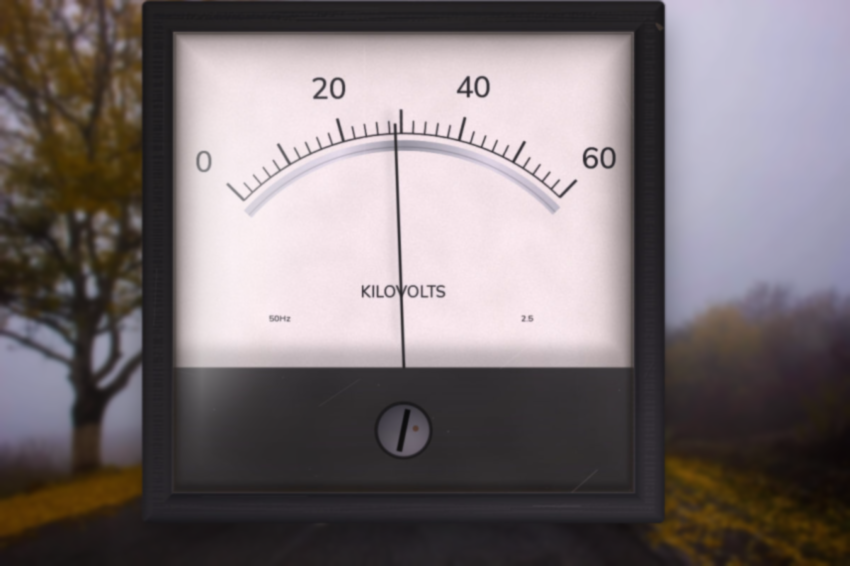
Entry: value=29 unit=kV
